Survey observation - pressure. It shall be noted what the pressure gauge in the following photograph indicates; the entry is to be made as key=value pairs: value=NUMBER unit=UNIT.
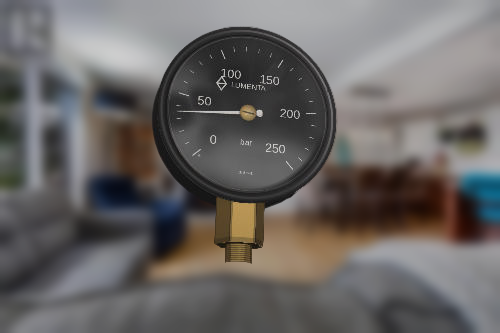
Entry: value=35 unit=bar
